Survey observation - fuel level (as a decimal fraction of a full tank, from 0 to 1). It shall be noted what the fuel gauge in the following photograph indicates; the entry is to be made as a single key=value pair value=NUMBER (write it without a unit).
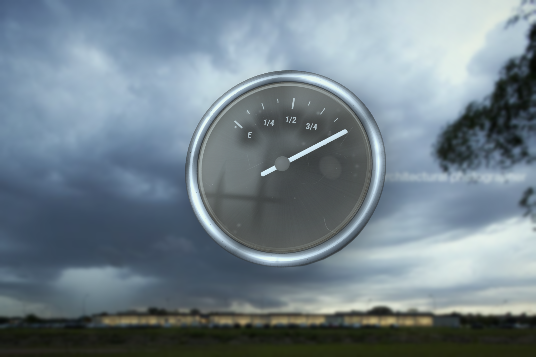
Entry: value=1
